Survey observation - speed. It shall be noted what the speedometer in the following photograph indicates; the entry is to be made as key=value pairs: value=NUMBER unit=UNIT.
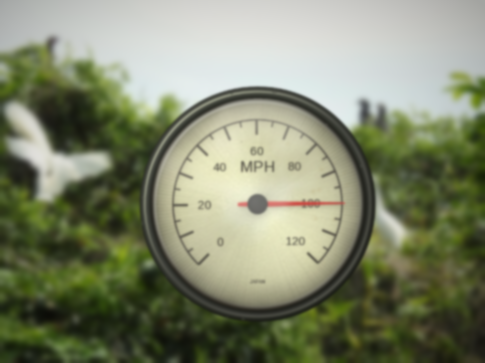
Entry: value=100 unit=mph
